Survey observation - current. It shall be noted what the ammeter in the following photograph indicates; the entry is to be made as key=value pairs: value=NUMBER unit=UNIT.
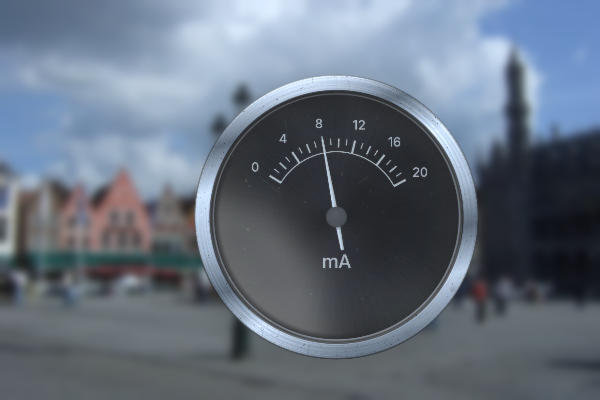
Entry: value=8 unit=mA
